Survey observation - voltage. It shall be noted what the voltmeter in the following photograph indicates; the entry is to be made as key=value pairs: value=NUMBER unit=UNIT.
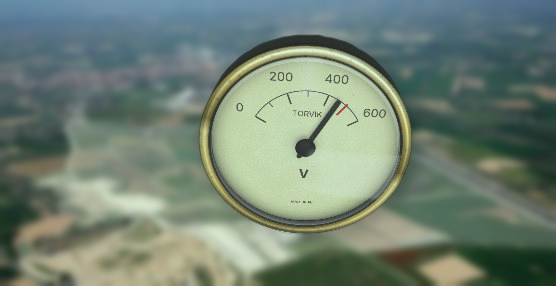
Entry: value=450 unit=V
